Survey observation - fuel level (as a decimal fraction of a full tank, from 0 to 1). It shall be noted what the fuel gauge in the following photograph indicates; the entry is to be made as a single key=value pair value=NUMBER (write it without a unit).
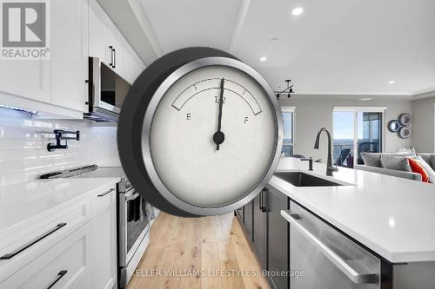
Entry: value=0.5
